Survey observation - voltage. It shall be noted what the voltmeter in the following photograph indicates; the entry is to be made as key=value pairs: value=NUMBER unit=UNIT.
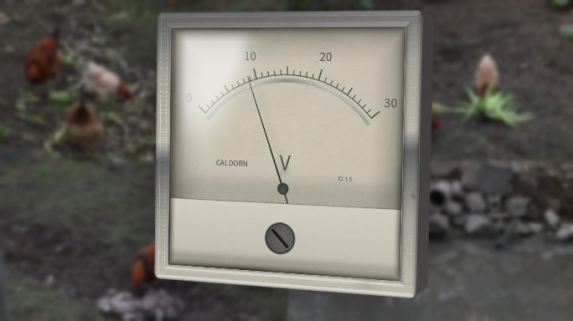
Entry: value=9 unit=V
